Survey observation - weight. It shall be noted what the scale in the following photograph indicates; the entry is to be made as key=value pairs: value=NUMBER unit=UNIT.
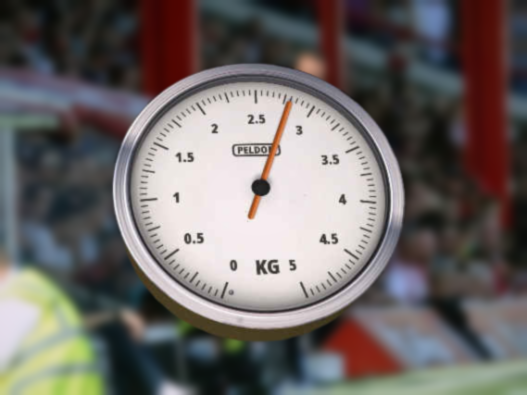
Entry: value=2.8 unit=kg
